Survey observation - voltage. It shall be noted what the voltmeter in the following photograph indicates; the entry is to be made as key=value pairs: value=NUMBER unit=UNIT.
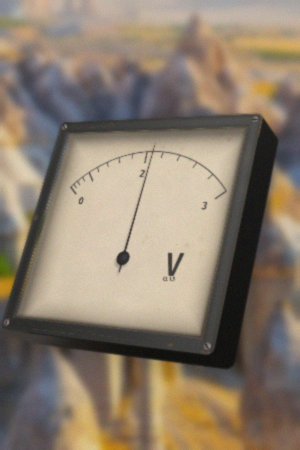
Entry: value=2.1 unit=V
